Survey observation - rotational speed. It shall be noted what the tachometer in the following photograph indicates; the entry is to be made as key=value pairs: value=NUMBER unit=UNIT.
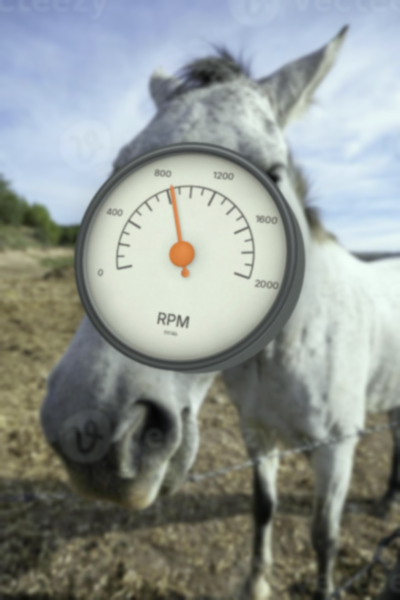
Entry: value=850 unit=rpm
